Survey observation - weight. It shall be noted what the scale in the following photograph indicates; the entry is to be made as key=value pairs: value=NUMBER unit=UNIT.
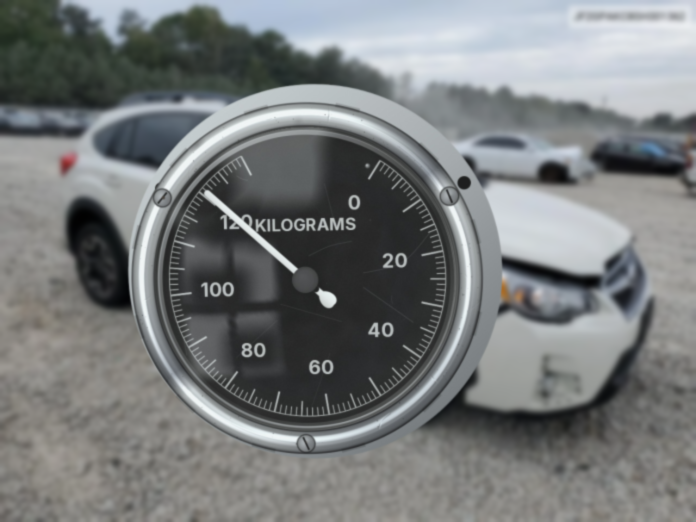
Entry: value=121 unit=kg
